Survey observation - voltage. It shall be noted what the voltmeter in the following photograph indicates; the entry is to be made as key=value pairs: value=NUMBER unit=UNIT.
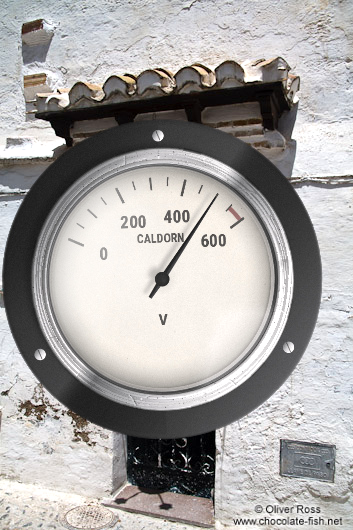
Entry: value=500 unit=V
